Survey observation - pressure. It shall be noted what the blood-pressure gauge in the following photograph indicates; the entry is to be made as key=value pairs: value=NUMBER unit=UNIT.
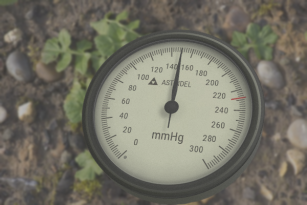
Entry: value=150 unit=mmHg
